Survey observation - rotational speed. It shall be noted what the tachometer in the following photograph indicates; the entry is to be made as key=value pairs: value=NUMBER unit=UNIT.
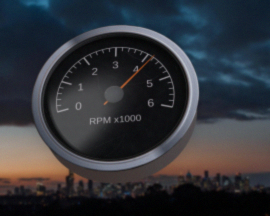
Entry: value=4200 unit=rpm
